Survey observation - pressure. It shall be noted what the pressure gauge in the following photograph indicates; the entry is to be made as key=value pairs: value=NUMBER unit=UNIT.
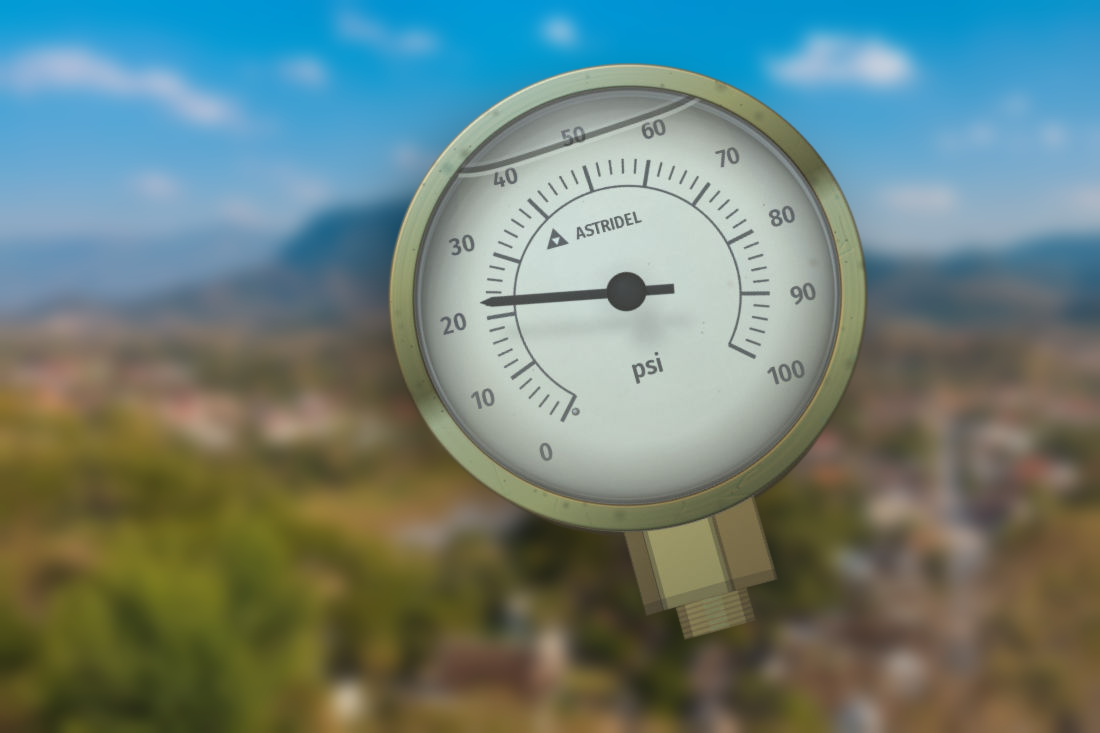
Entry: value=22 unit=psi
